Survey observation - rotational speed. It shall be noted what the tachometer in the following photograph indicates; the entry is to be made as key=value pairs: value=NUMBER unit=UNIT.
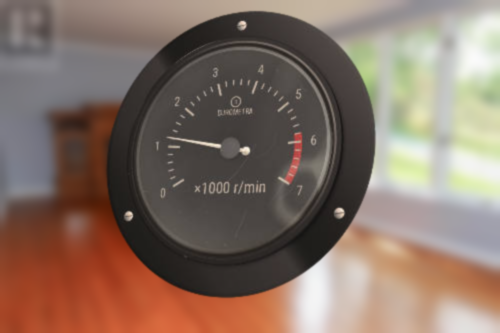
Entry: value=1200 unit=rpm
